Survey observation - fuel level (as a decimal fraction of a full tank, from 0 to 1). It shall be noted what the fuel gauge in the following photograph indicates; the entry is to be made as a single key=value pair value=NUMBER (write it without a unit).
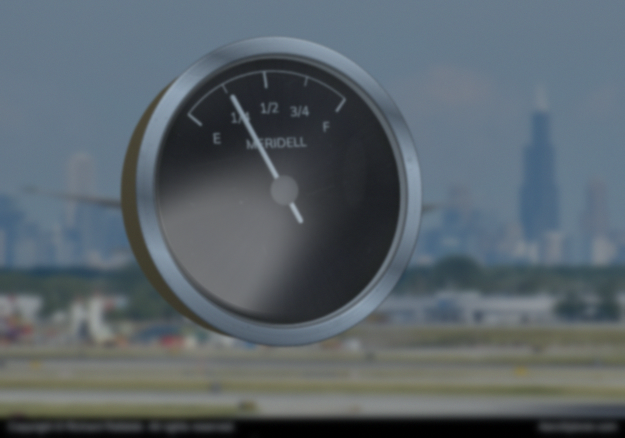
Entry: value=0.25
